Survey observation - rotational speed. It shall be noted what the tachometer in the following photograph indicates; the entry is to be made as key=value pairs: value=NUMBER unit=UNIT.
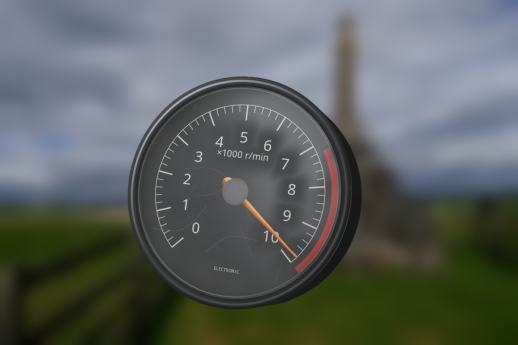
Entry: value=9800 unit=rpm
